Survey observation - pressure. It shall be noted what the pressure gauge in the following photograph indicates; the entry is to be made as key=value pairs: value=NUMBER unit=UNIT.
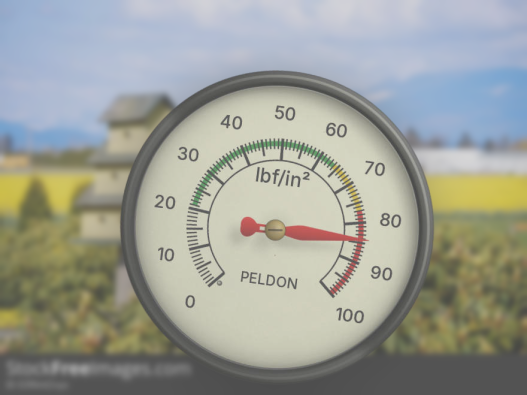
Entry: value=84 unit=psi
